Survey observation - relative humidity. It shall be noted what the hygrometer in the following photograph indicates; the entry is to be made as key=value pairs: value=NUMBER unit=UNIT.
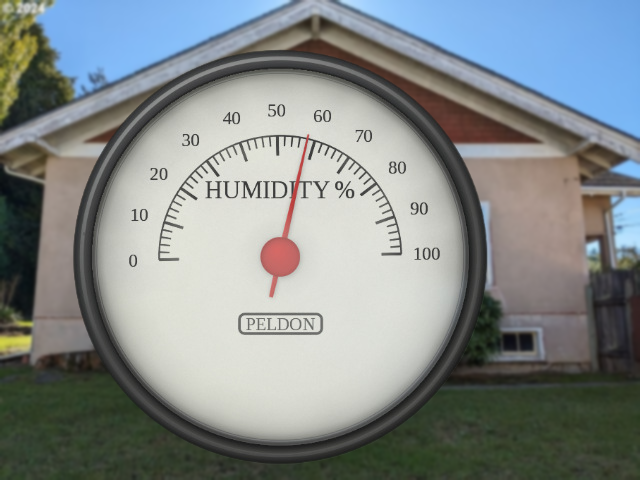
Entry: value=58 unit=%
